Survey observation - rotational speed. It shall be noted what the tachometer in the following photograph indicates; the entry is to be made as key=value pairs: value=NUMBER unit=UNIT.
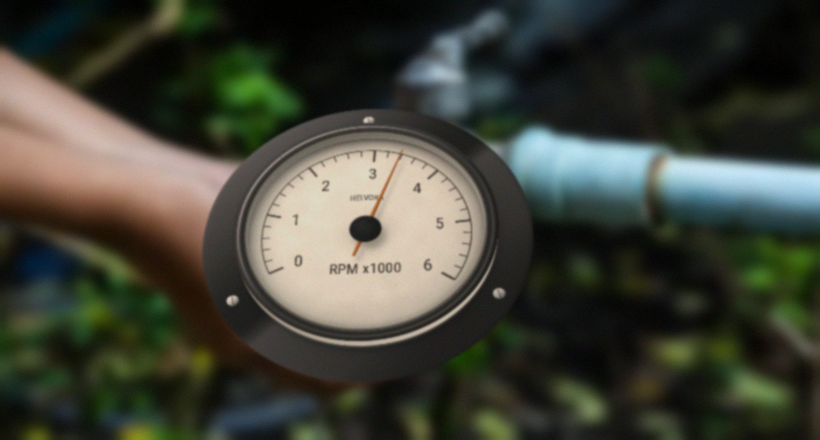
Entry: value=3400 unit=rpm
